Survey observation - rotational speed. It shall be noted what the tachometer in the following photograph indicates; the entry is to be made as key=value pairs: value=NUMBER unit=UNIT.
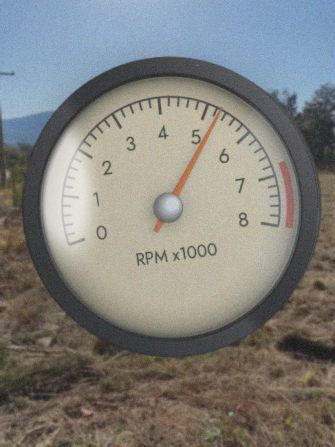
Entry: value=5300 unit=rpm
